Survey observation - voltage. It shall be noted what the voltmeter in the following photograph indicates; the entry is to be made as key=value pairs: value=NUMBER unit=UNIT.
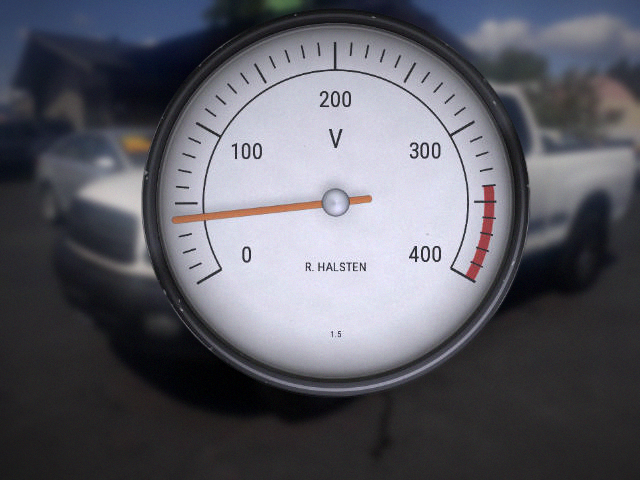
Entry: value=40 unit=V
